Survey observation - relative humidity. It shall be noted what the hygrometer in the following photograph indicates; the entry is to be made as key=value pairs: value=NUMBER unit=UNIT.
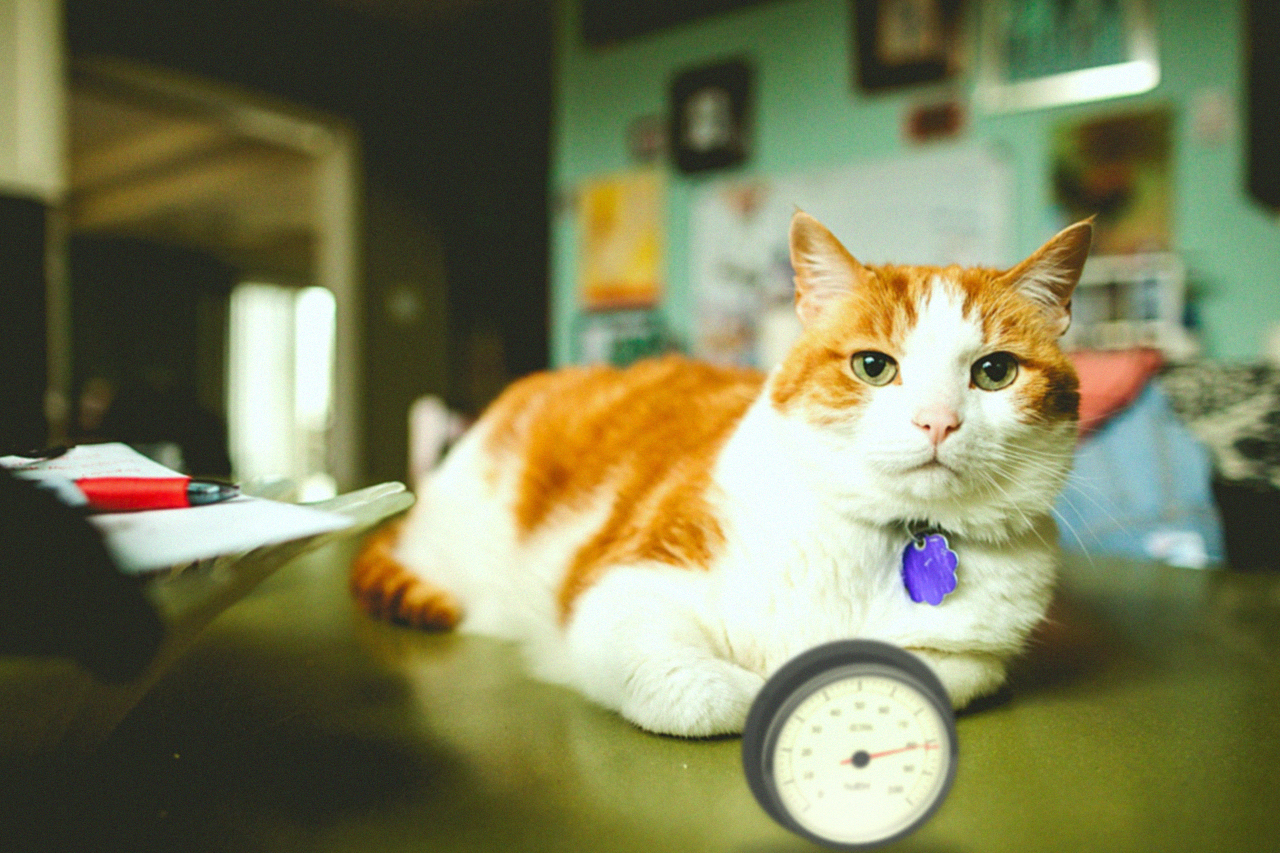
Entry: value=80 unit=%
